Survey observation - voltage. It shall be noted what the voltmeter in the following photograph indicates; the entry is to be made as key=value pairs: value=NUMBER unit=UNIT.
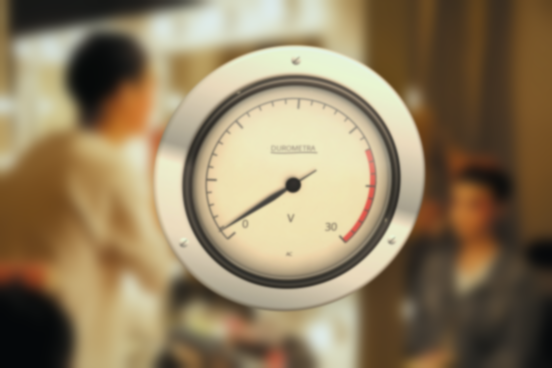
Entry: value=1 unit=V
